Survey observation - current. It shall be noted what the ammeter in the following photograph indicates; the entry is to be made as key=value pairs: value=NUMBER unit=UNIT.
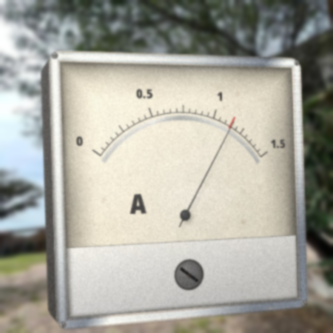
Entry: value=1.15 unit=A
